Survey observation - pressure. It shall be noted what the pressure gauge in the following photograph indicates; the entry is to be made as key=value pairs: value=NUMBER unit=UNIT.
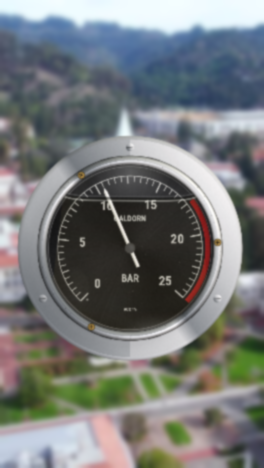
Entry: value=10.5 unit=bar
